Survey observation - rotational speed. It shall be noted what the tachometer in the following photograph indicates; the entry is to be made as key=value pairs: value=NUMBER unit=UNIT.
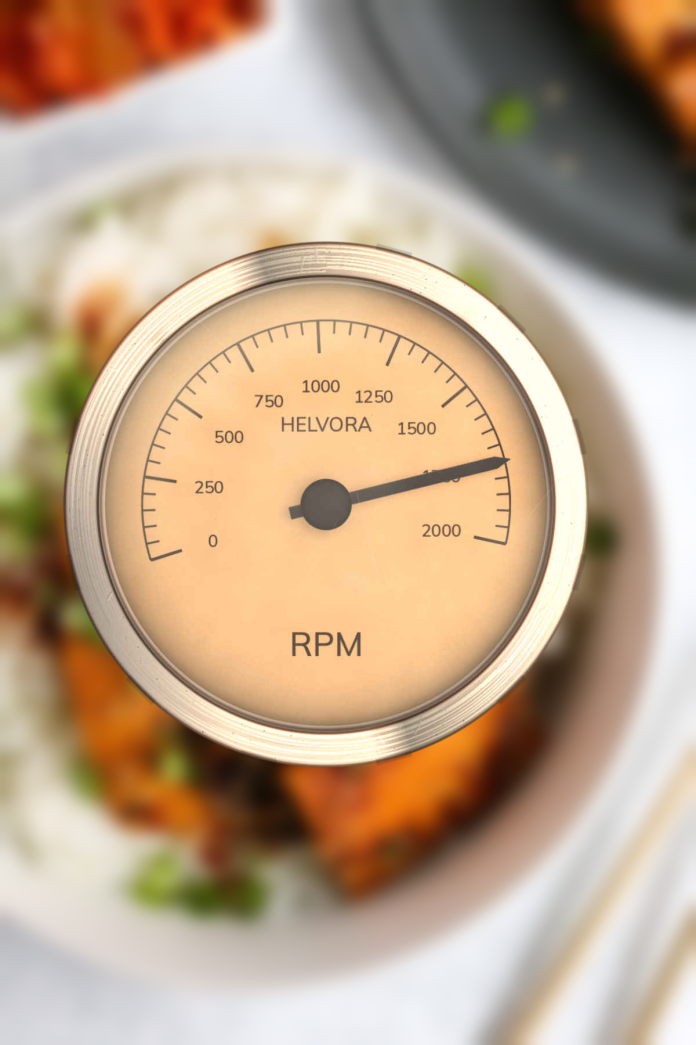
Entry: value=1750 unit=rpm
